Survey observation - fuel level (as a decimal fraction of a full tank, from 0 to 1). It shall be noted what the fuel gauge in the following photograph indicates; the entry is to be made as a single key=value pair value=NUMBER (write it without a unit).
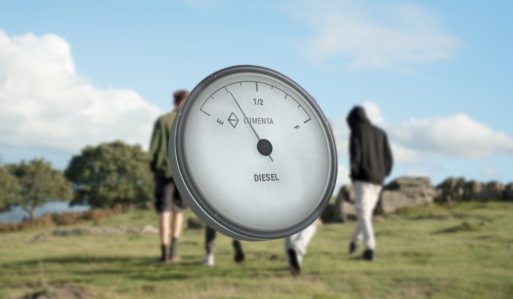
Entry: value=0.25
